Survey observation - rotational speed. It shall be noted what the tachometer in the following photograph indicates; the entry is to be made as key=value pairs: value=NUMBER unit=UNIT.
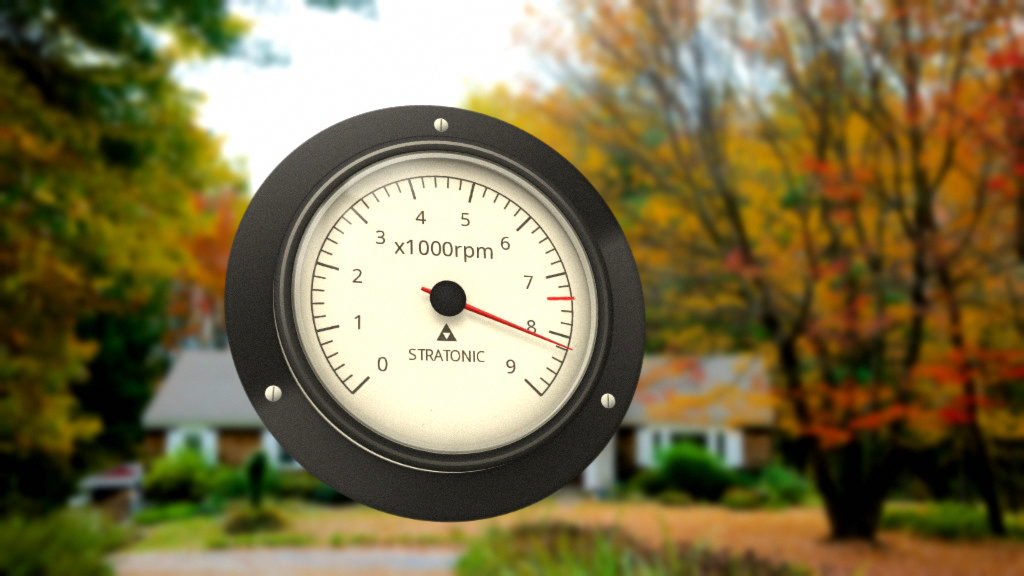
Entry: value=8200 unit=rpm
